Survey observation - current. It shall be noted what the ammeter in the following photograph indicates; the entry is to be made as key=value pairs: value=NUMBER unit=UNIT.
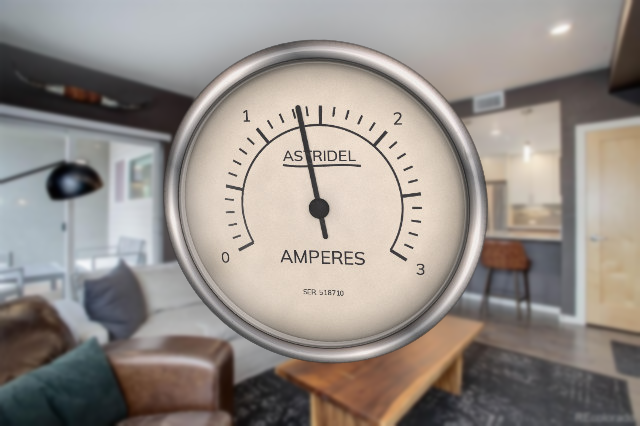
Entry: value=1.35 unit=A
